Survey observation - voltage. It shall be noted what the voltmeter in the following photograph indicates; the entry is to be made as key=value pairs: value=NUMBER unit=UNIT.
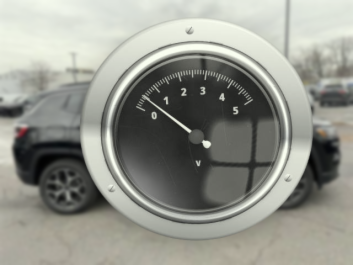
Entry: value=0.5 unit=V
